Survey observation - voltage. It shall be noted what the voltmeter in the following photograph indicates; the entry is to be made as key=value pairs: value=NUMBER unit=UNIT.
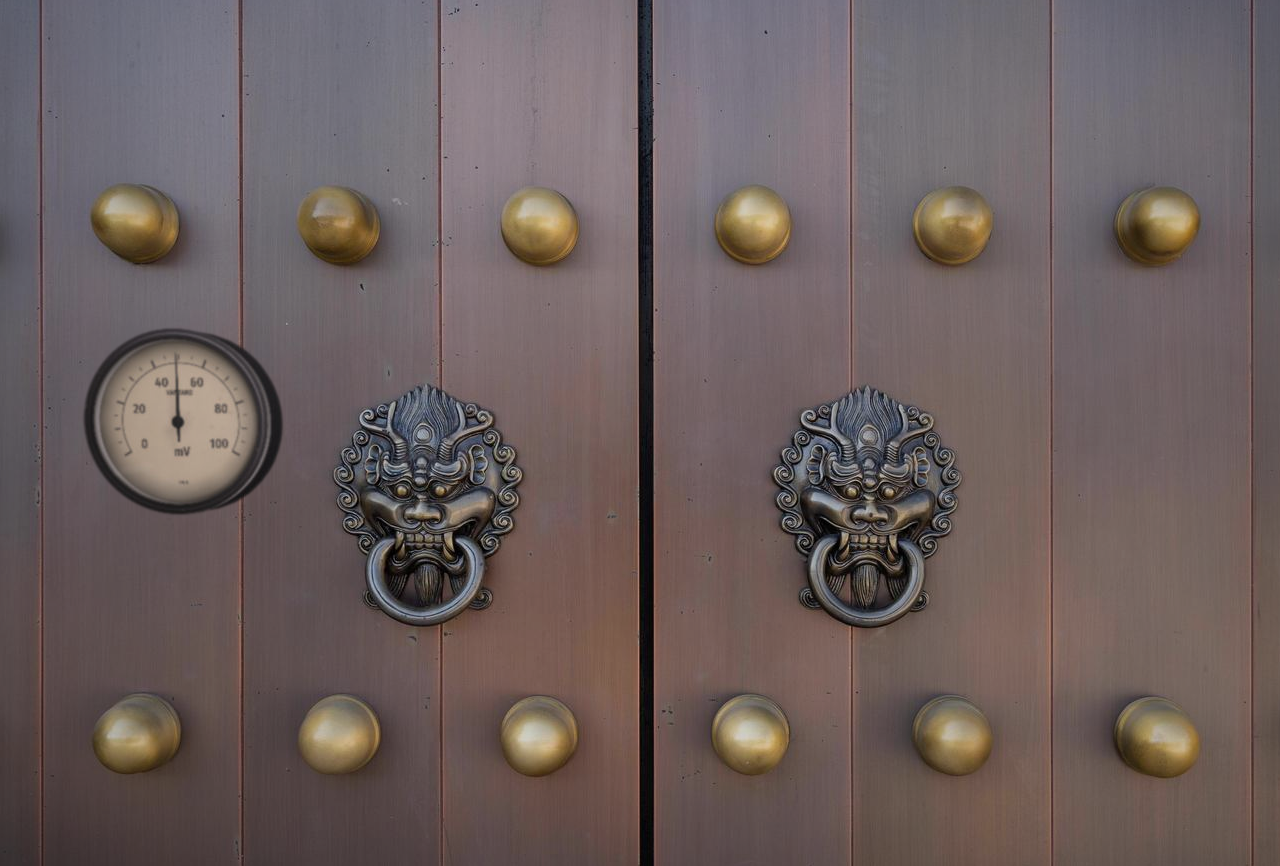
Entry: value=50 unit=mV
